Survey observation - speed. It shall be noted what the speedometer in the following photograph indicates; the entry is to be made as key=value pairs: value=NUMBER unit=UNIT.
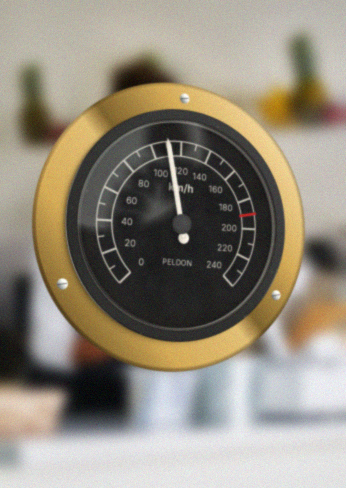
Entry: value=110 unit=km/h
